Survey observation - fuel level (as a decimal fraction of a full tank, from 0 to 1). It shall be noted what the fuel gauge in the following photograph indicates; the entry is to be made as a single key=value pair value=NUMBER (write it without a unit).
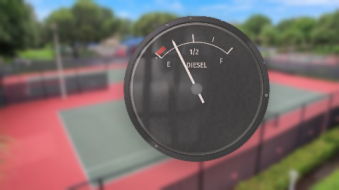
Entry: value=0.25
